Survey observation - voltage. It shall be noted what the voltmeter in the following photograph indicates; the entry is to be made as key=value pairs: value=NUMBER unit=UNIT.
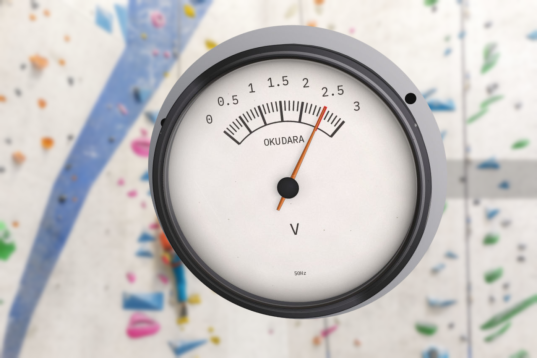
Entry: value=2.5 unit=V
